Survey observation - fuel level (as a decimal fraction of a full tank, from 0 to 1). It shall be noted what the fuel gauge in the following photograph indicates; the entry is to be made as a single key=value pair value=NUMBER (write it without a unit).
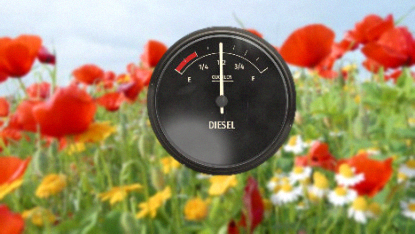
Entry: value=0.5
